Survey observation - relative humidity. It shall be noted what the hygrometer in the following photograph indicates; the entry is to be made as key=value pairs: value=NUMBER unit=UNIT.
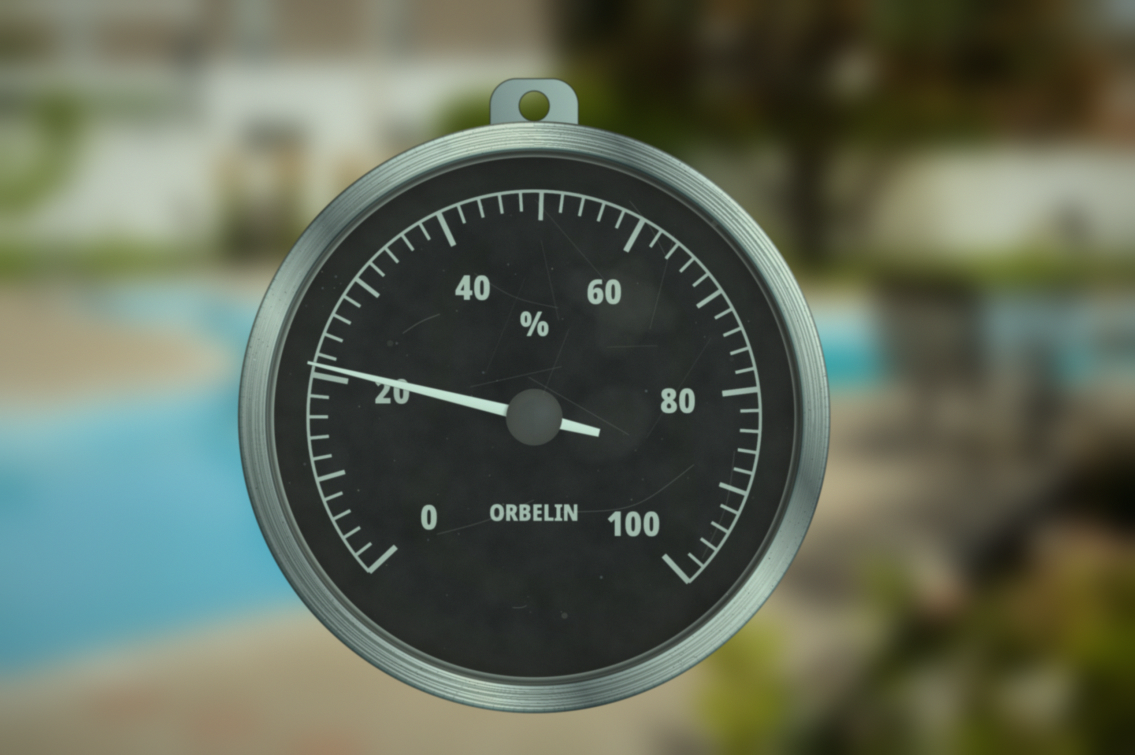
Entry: value=21 unit=%
